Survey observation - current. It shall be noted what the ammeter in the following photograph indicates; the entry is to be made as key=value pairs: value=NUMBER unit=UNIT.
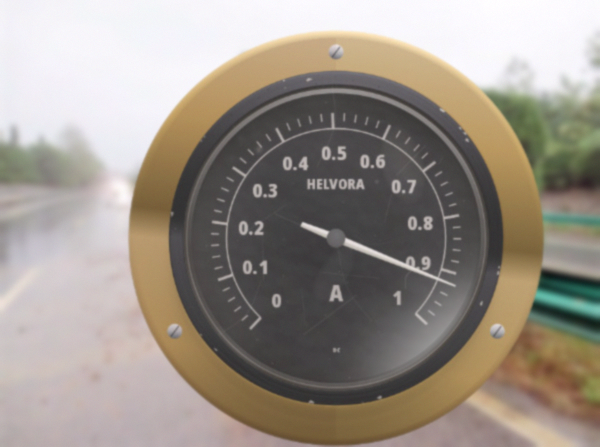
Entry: value=0.92 unit=A
